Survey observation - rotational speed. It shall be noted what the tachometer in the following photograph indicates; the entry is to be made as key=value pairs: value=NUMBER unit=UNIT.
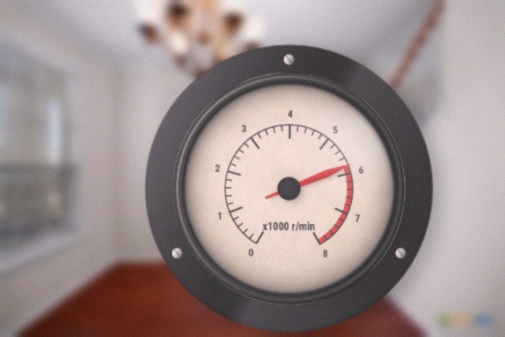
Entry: value=5800 unit=rpm
